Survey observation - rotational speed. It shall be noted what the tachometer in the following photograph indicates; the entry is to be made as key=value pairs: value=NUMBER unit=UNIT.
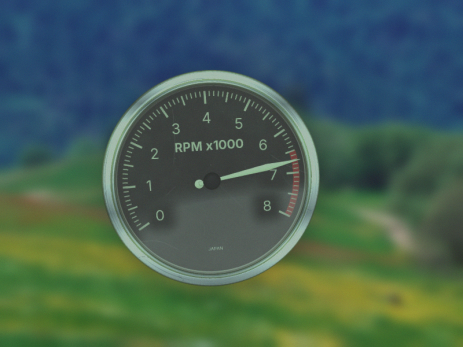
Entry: value=6700 unit=rpm
